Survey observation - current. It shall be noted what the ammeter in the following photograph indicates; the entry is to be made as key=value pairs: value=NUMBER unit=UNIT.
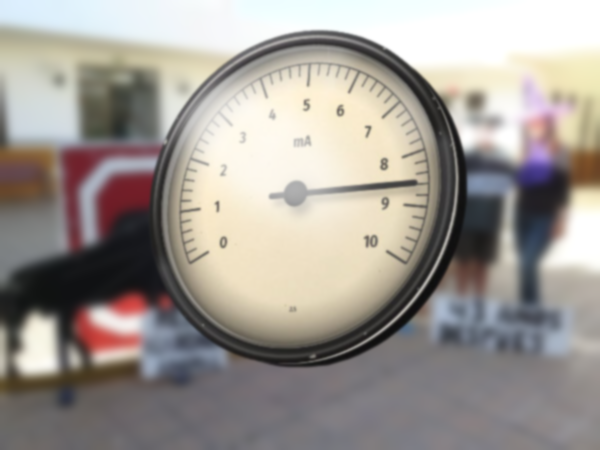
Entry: value=8.6 unit=mA
